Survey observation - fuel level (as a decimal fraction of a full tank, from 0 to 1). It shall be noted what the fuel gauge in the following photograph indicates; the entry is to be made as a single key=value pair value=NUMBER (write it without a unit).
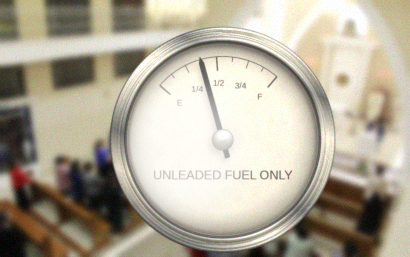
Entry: value=0.375
